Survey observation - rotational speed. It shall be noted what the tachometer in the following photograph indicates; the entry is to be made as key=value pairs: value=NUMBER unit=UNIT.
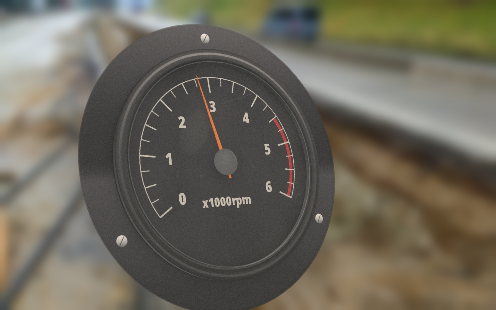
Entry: value=2750 unit=rpm
